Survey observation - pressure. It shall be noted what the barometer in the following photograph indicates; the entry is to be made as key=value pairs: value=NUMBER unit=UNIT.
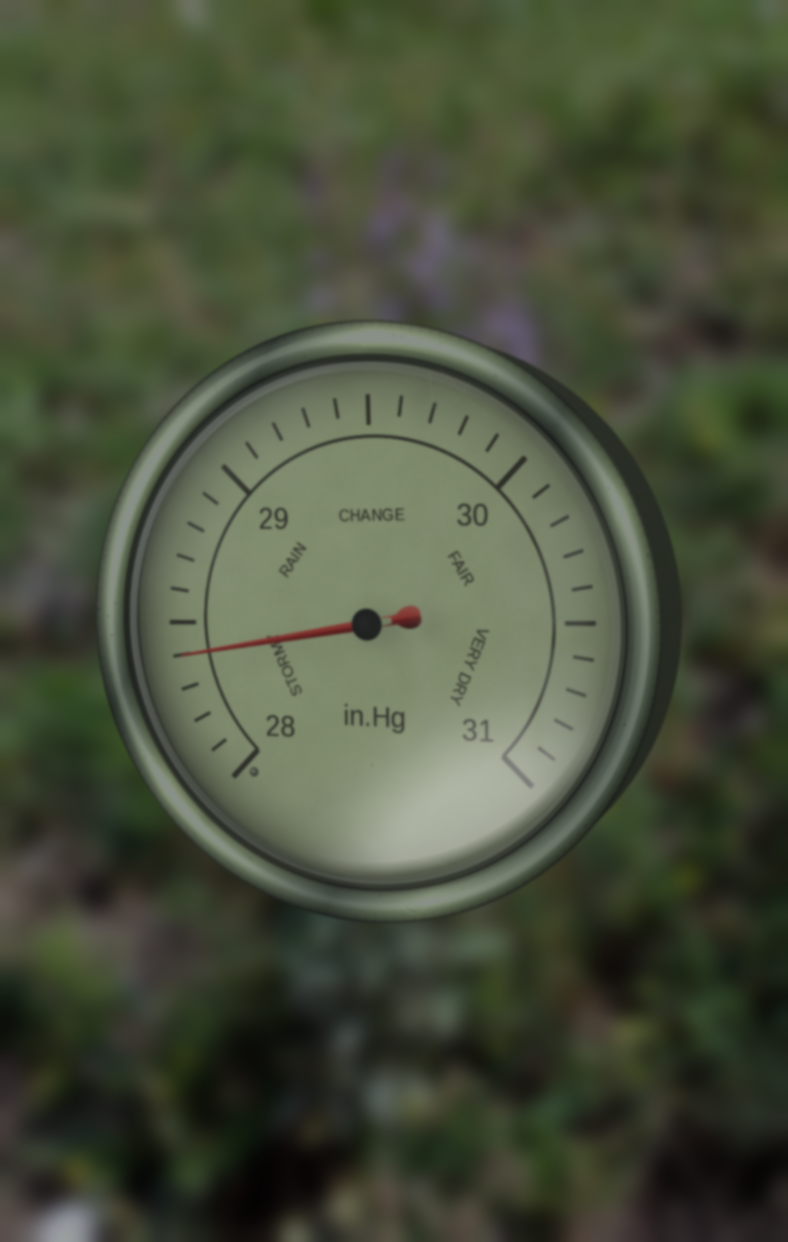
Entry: value=28.4 unit=inHg
